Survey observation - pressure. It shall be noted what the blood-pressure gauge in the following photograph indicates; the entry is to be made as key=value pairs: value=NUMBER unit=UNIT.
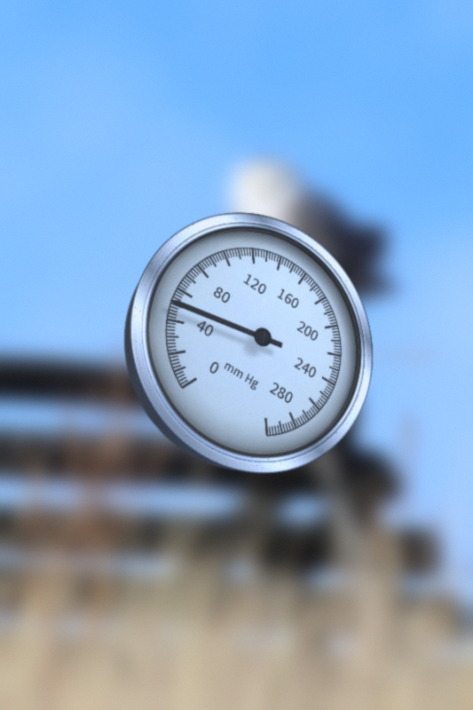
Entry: value=50 unit=mmHg
